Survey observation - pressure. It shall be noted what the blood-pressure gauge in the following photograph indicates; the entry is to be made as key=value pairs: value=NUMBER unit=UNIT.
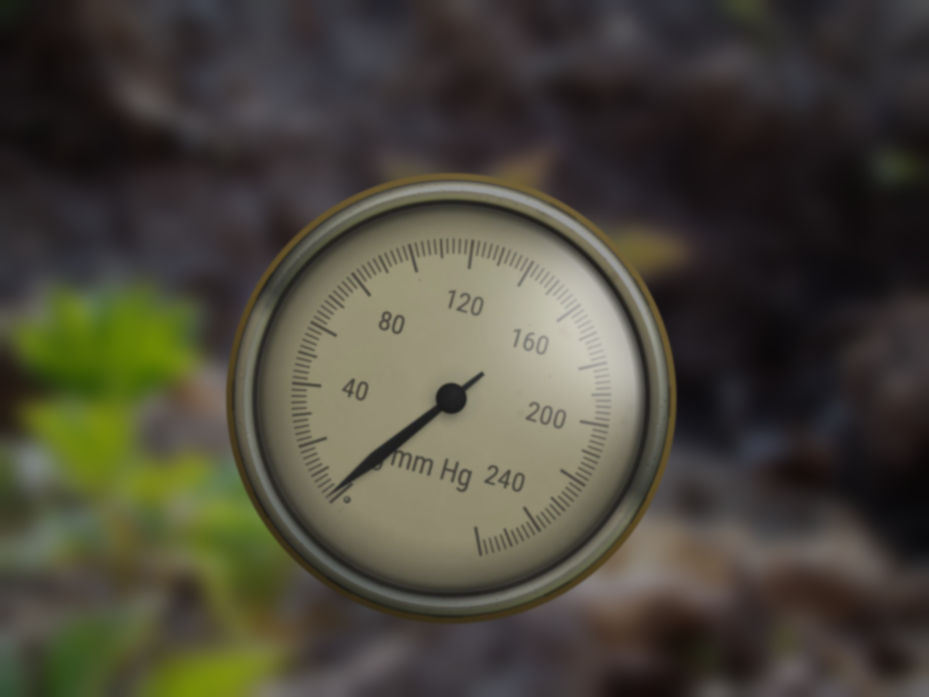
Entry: value=2 unit=mmHg
